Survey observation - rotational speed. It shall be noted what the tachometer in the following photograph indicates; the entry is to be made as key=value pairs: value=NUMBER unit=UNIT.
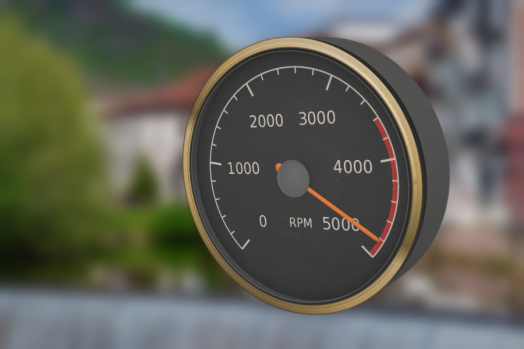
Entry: value=4800 unit=rpm
